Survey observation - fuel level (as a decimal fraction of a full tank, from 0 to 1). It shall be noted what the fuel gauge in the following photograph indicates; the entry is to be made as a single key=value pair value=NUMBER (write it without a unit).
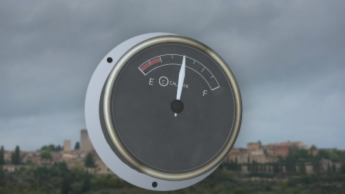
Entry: value=0.5
